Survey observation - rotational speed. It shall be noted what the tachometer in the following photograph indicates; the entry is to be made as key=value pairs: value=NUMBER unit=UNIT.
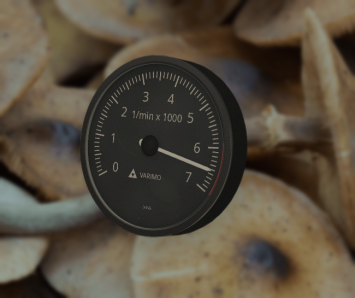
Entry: value=6500 unit=rpm
